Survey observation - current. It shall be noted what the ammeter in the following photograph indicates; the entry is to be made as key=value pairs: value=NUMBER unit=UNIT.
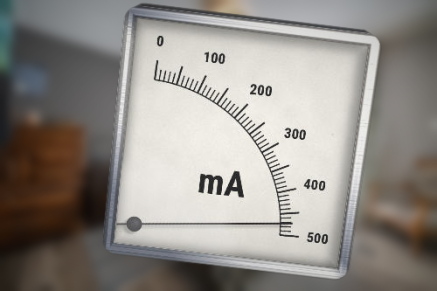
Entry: value=470 unit=mA
